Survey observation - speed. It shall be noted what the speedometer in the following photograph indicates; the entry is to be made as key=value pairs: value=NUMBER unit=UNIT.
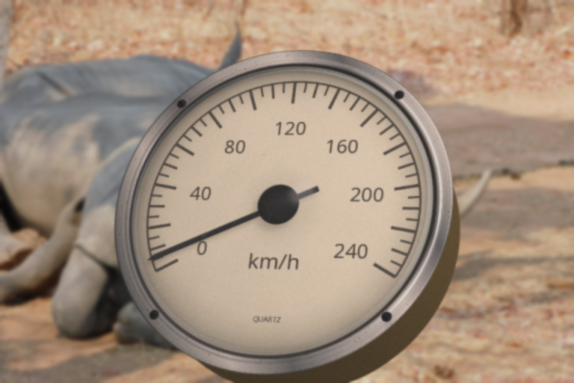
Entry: value=5 unit=km/h
